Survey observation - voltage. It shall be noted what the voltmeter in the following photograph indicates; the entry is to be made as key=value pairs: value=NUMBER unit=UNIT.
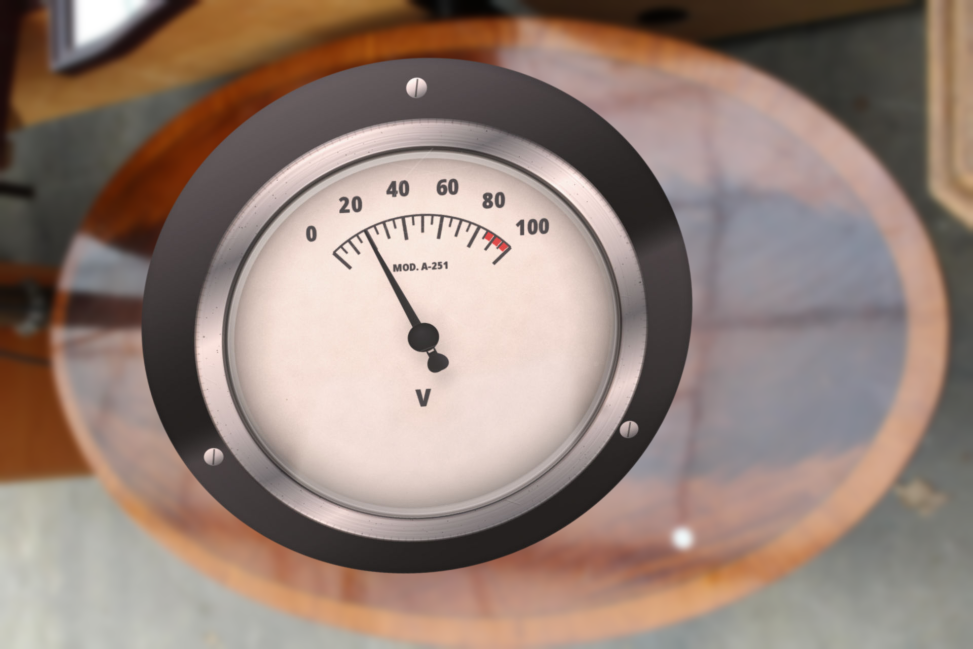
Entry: value=20 unit=V
